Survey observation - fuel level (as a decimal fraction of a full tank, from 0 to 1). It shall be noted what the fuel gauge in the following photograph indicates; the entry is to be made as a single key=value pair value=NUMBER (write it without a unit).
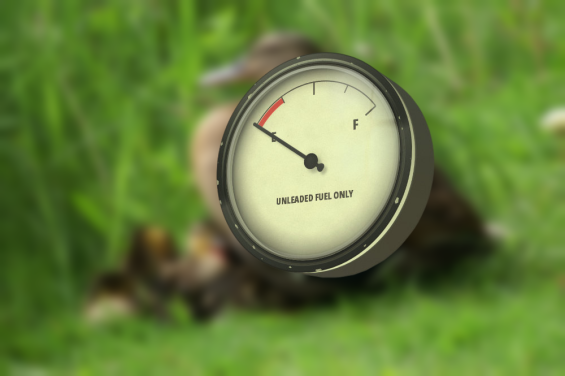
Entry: value=0
